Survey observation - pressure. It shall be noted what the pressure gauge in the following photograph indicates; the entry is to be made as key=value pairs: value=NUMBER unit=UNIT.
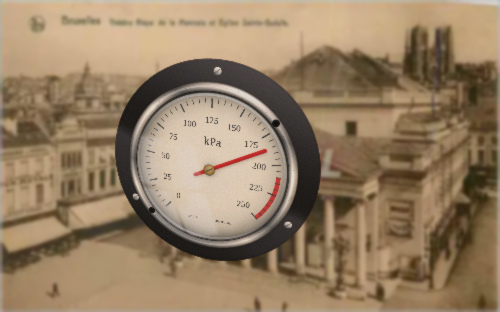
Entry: value=185 unit=kPa
